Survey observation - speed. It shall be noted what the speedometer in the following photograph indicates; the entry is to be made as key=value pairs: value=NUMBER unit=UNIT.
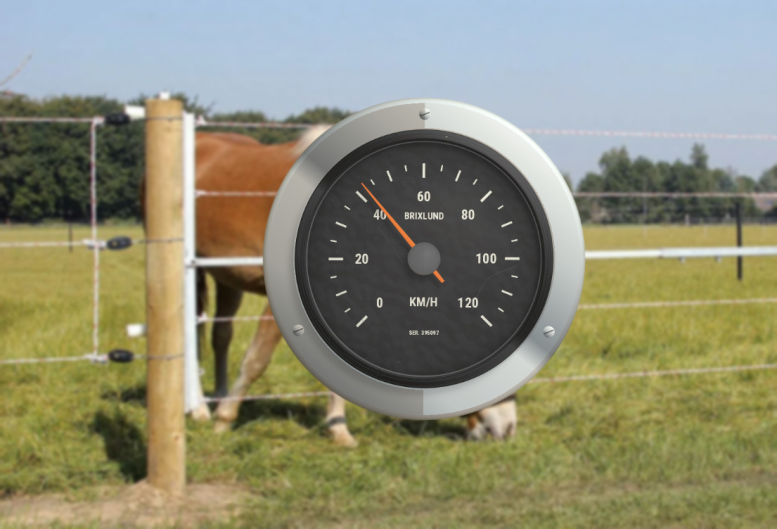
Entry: value=42.5 unit=km/h
